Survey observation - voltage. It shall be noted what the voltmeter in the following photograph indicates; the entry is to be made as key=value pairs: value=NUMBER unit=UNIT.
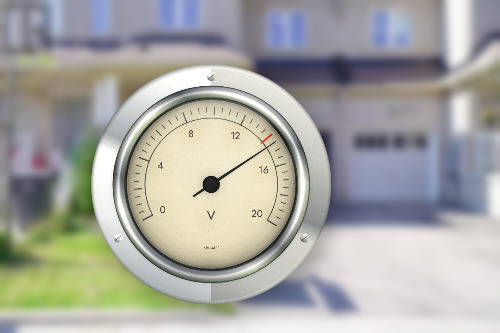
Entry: value=14.5 unit=V
